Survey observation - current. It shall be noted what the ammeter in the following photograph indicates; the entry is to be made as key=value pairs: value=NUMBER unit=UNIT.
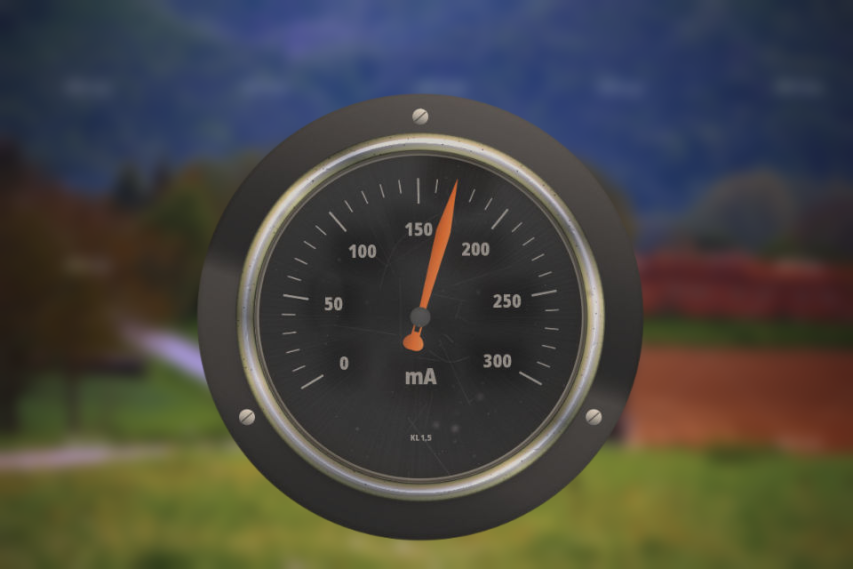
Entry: value=170 unit=mA
